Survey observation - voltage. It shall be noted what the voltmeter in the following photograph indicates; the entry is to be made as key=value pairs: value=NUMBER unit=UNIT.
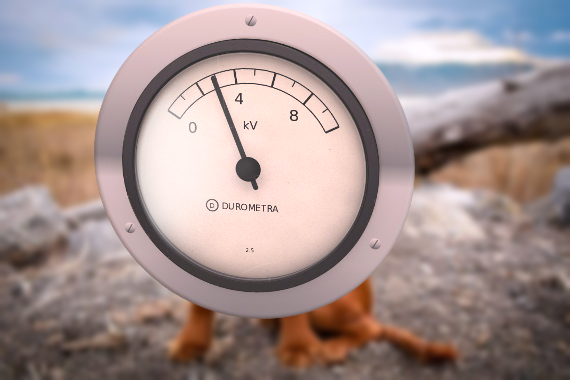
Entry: value=3 unit=kV
